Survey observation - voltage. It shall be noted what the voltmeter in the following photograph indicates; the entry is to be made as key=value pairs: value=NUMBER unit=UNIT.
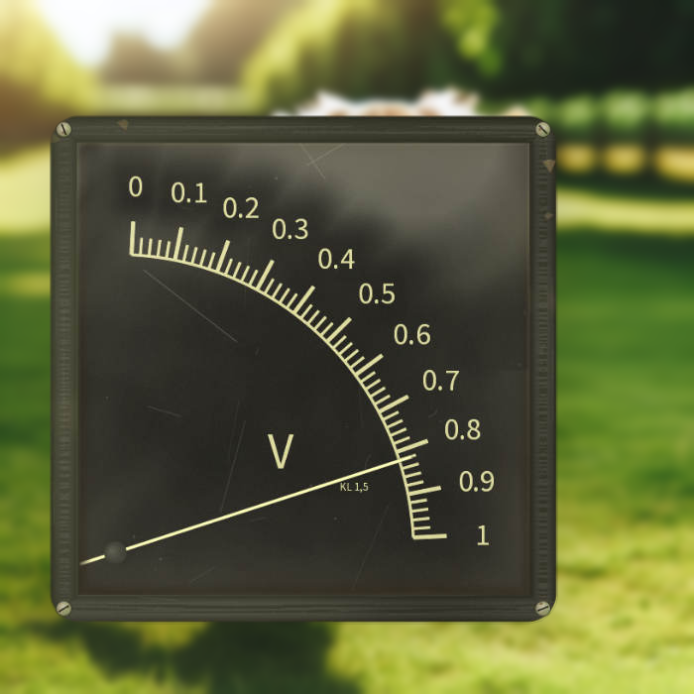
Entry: value=0.82 unit=V
